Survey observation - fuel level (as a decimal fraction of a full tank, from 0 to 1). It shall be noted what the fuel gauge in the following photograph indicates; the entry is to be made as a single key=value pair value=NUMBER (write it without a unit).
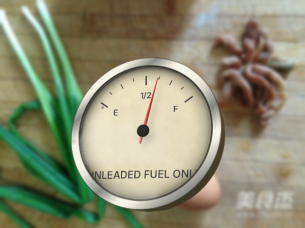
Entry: value=0.625
